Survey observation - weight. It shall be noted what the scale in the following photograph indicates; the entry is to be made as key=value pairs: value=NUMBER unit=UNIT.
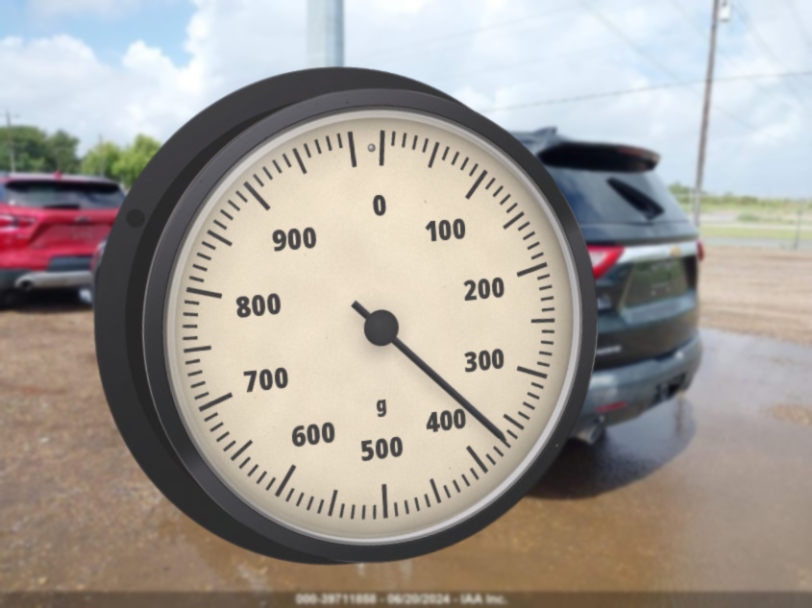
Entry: value=370 unit=g
